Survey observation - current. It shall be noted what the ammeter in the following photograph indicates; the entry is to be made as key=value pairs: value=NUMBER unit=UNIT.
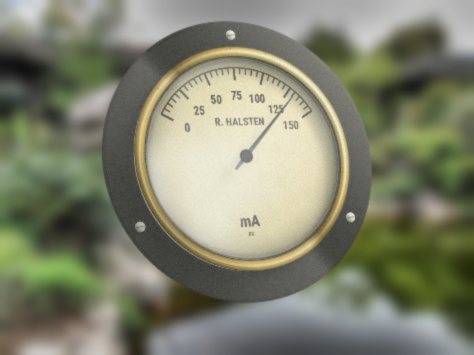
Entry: value=130 unit=mA
